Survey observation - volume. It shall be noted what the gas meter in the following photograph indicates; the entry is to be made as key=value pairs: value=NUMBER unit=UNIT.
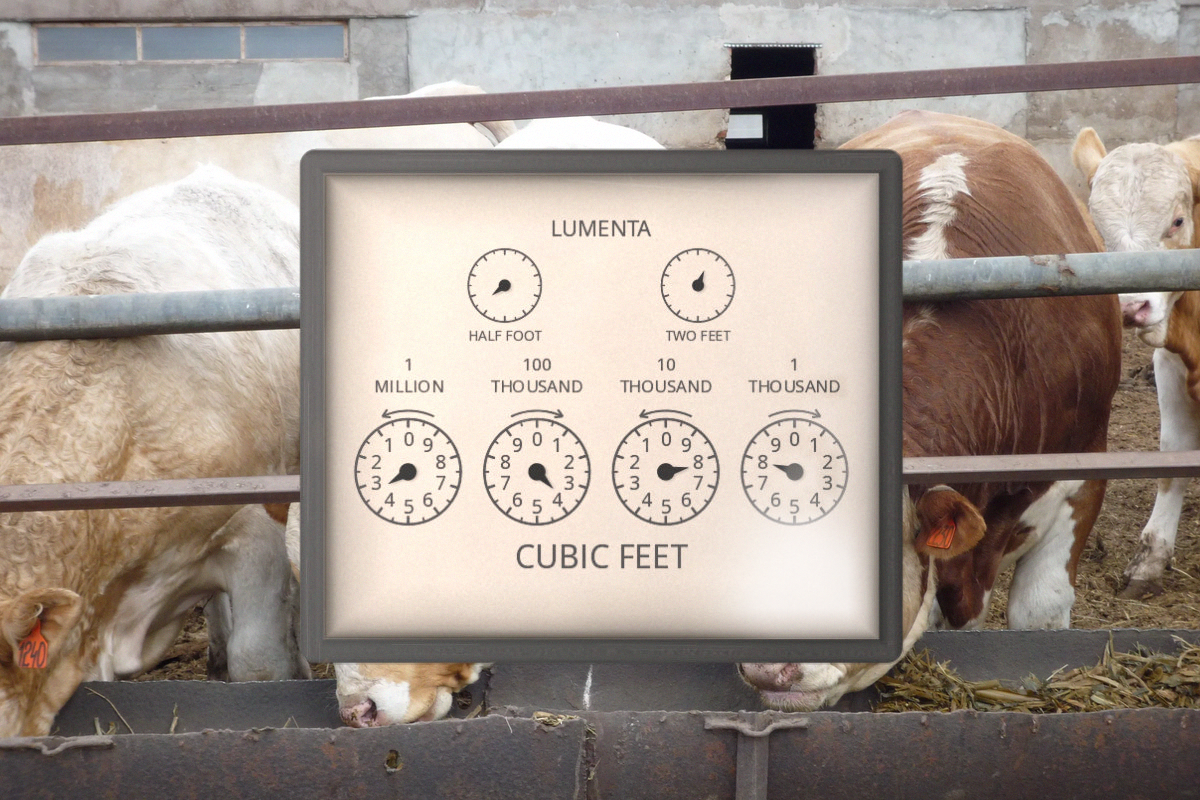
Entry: value=337800 unit=ft³
